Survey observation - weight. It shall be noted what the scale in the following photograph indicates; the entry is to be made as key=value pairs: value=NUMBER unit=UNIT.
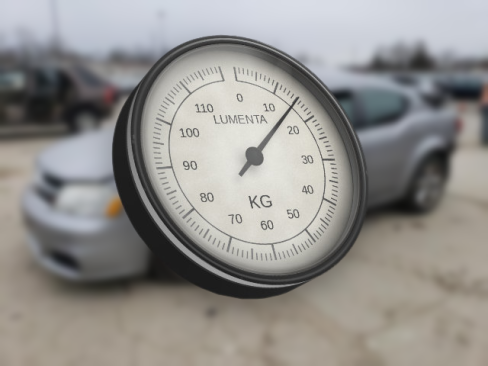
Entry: value=15 unit=kg
